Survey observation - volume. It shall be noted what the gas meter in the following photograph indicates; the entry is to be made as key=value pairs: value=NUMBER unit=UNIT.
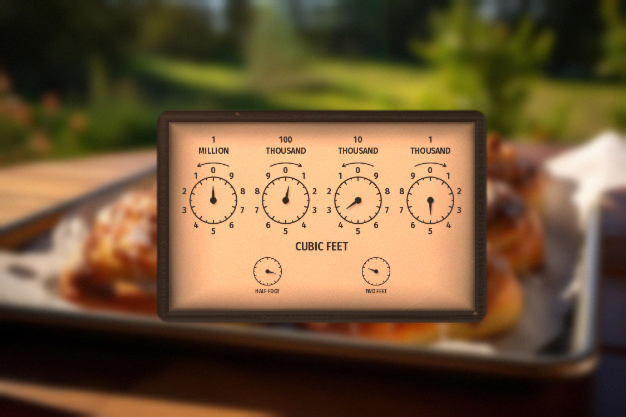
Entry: value=3500 unit=ft³
